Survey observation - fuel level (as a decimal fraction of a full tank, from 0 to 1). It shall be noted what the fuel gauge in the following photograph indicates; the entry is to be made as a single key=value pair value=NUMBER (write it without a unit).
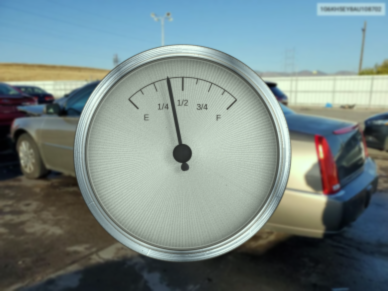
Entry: value=0.375
